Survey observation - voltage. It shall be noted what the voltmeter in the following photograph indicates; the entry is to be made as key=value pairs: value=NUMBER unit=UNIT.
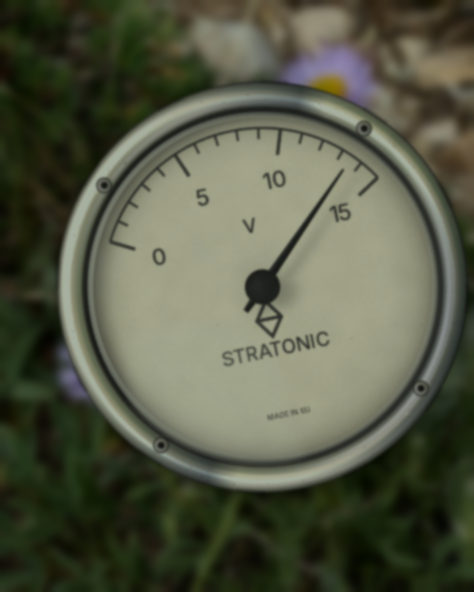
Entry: value=13.5 unit=V
